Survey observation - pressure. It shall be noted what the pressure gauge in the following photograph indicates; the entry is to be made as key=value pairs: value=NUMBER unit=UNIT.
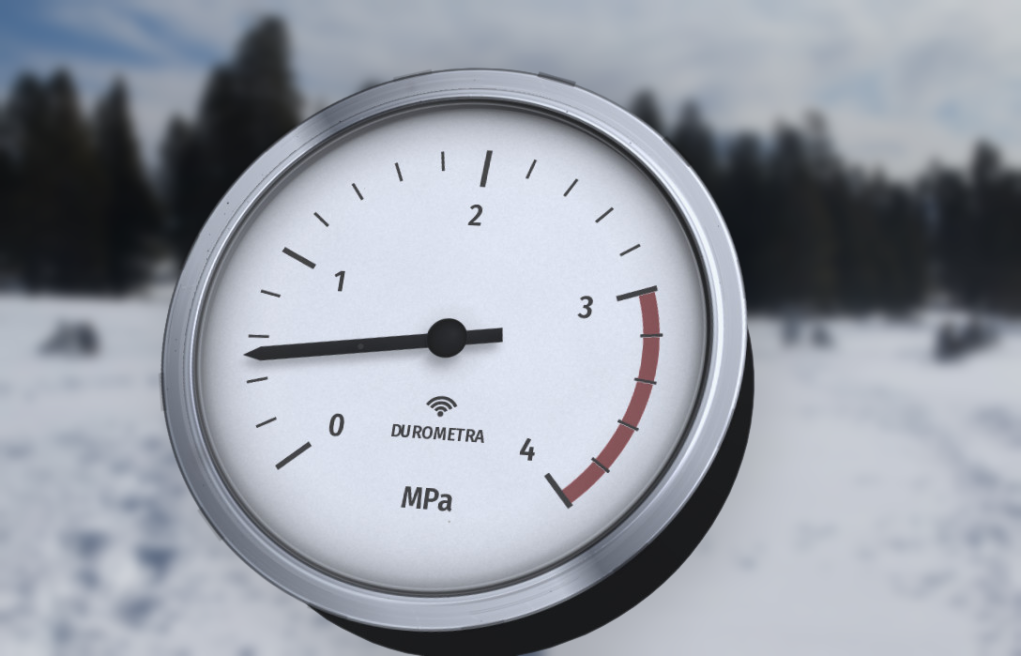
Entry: value=0.5 unit=MPa
